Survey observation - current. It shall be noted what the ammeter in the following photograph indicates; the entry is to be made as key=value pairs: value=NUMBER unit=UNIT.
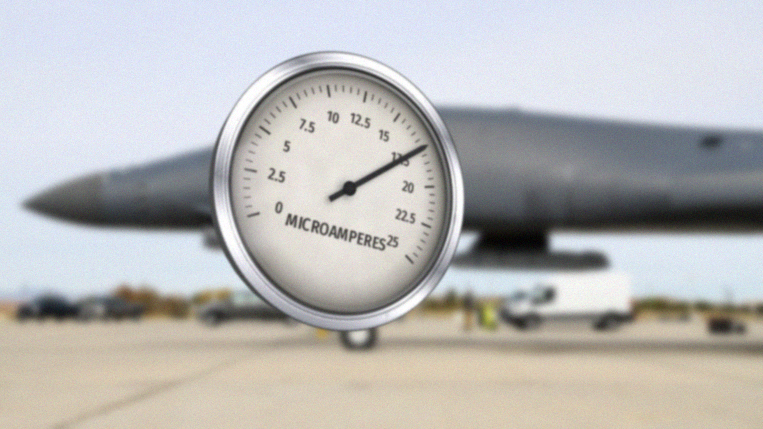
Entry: value=17.5 unit=µA
